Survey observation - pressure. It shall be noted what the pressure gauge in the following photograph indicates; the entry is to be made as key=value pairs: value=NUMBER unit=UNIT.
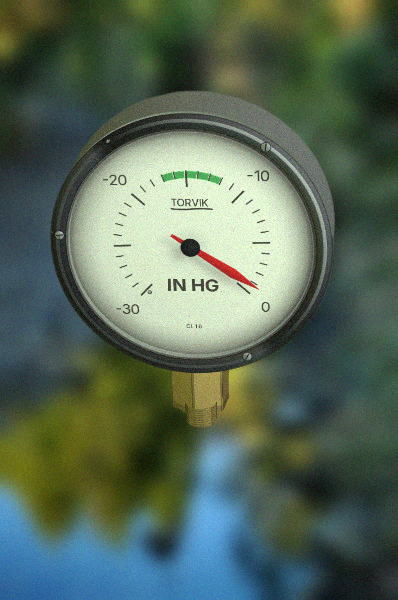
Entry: value=-1 unit=inHg
